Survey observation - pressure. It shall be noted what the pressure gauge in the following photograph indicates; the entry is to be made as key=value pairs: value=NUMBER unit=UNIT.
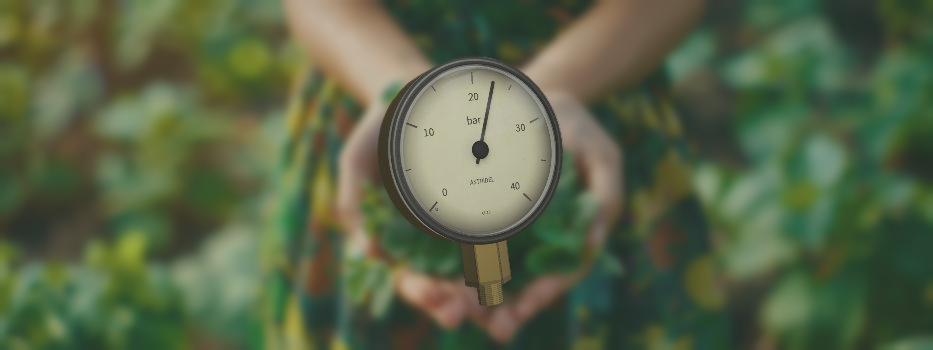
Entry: value=22.5 unit=bar
